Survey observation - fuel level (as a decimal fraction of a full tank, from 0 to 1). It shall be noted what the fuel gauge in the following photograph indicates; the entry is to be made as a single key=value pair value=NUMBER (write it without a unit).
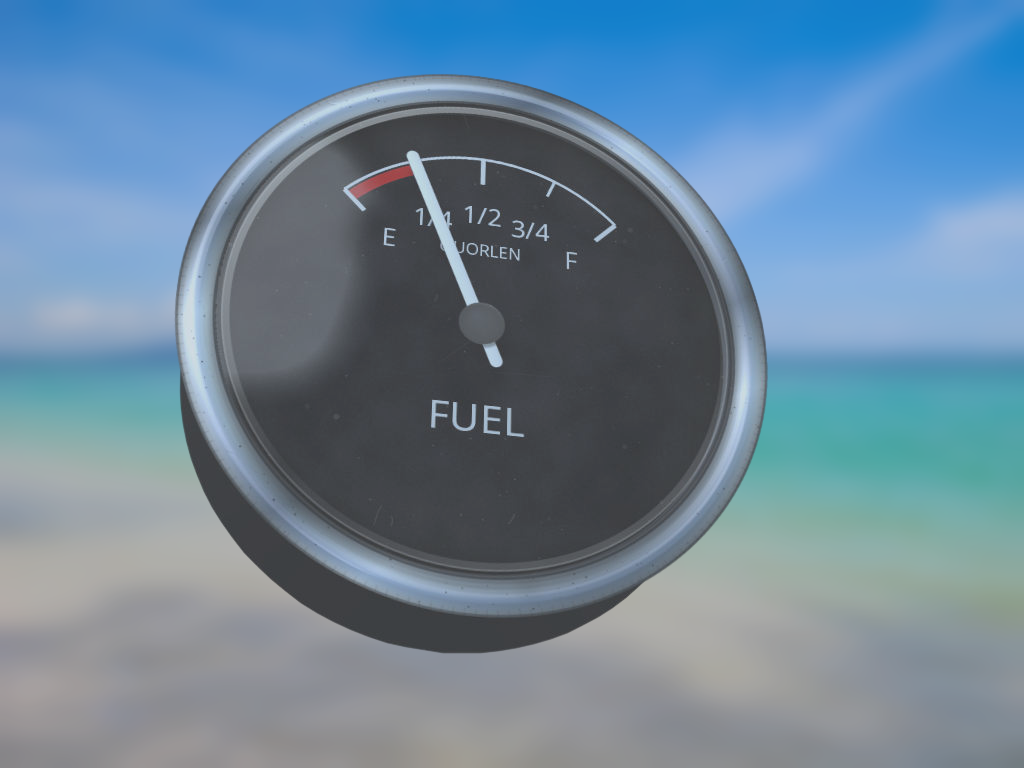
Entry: value=0.25
